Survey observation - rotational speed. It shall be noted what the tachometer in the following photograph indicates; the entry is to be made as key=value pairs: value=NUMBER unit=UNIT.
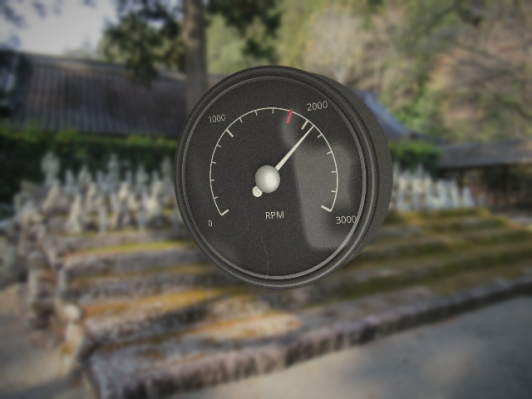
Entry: value=2100 unit=rpm
